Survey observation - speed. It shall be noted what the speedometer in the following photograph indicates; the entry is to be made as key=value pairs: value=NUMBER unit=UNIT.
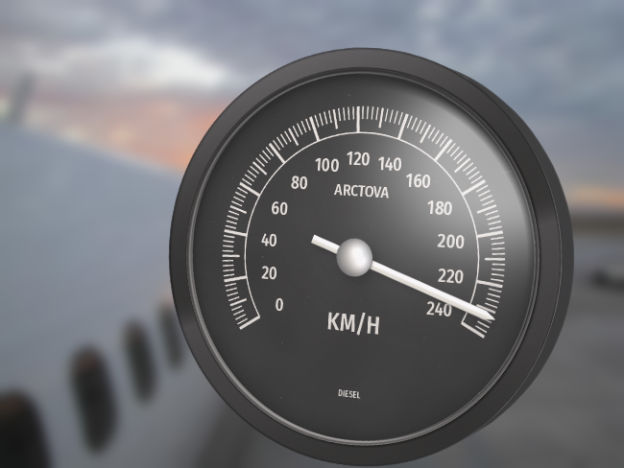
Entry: value=232 unit=km/h
